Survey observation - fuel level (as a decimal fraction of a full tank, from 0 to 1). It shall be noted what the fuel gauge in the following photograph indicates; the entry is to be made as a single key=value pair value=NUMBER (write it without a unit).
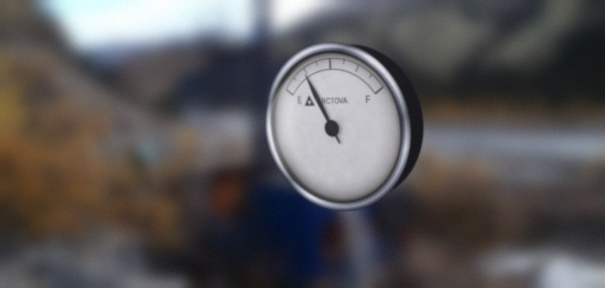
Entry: value=0.25
